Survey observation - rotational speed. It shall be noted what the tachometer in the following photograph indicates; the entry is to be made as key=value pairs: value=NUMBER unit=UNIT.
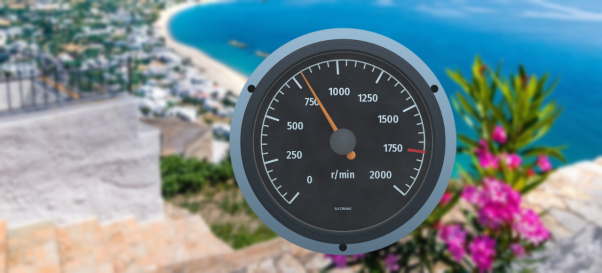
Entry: value=800 unit=rpm
